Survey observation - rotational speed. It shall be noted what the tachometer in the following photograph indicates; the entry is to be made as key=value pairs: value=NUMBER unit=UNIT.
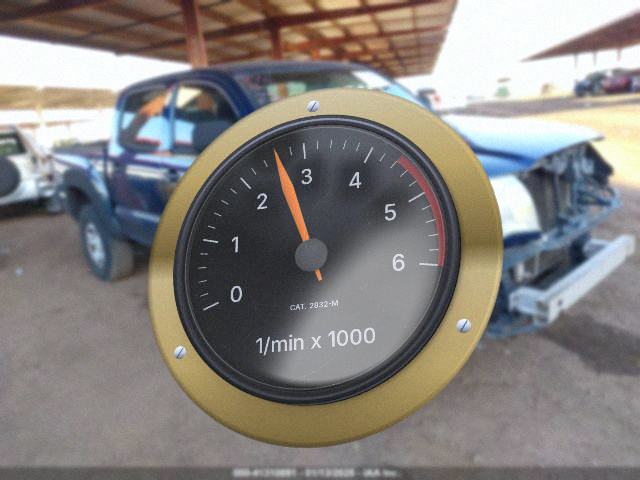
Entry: value=2600 unit=rpm
